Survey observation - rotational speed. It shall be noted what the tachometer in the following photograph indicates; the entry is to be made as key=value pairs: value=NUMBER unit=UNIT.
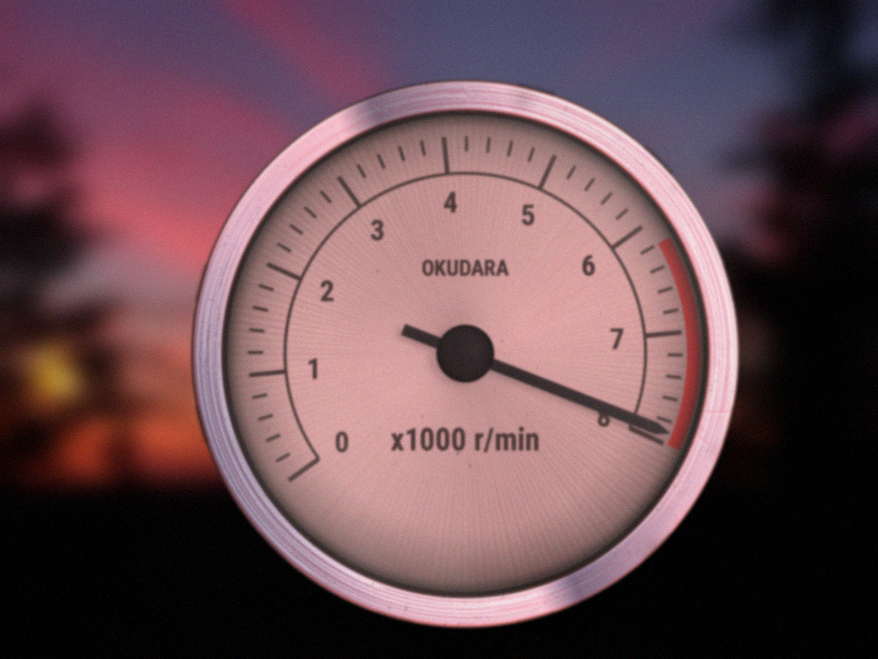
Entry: value=7900 unit=rpm
